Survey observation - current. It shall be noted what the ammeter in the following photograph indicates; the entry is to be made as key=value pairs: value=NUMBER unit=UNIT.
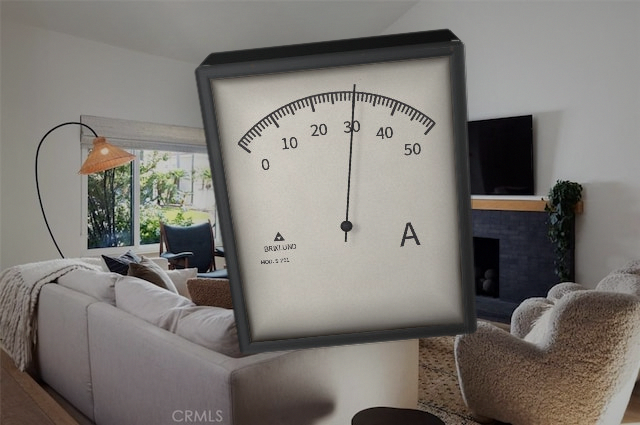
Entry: value=30 unit=A
